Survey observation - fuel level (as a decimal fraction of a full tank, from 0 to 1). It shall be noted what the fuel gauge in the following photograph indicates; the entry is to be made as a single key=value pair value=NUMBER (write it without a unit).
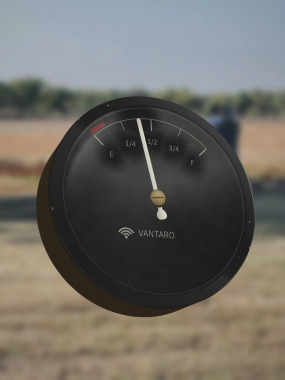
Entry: value=0.375
